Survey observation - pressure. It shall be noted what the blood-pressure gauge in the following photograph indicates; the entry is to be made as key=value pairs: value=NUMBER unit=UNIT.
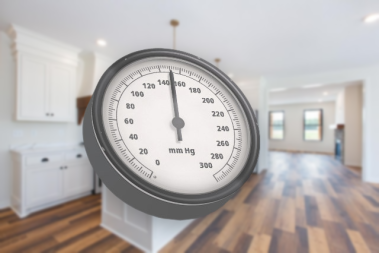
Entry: value=150 unit=mmHg
